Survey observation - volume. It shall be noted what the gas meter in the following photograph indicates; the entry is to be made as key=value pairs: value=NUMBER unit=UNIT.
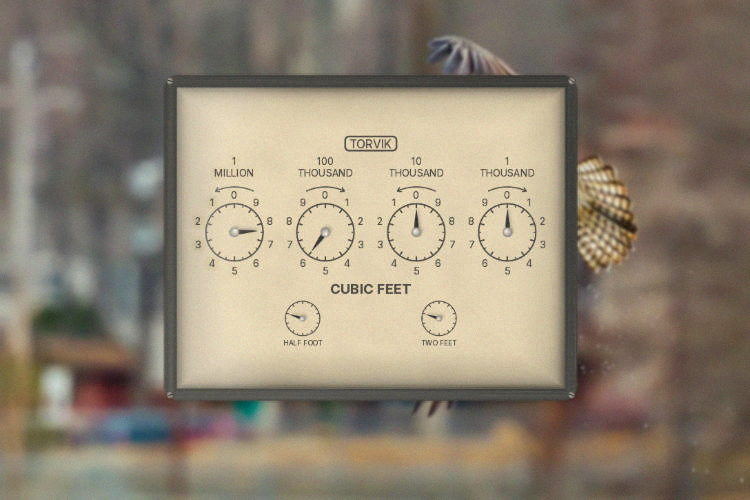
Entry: value=760000 unit=ft³
